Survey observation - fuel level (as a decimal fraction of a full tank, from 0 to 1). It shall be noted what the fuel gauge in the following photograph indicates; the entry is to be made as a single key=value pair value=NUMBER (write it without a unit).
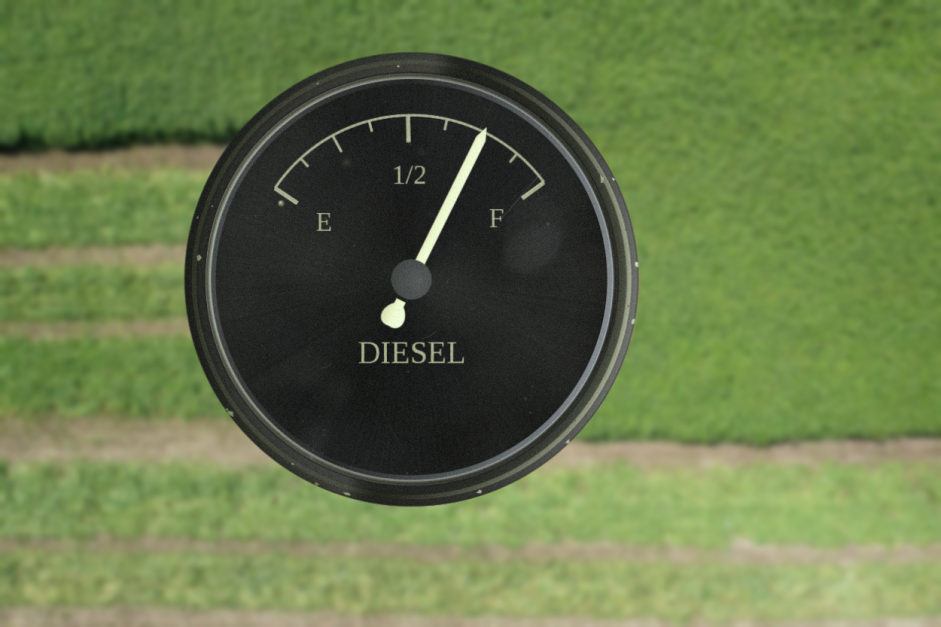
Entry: value=0.75
